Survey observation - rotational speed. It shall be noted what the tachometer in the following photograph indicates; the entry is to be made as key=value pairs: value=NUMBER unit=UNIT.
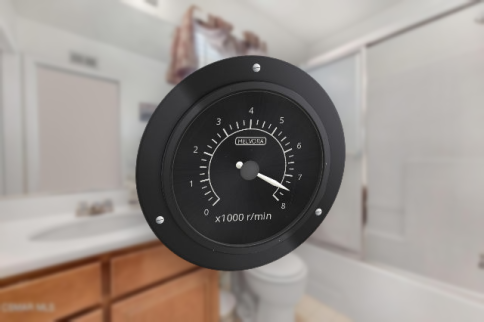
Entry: value=7500 unit=rpm
